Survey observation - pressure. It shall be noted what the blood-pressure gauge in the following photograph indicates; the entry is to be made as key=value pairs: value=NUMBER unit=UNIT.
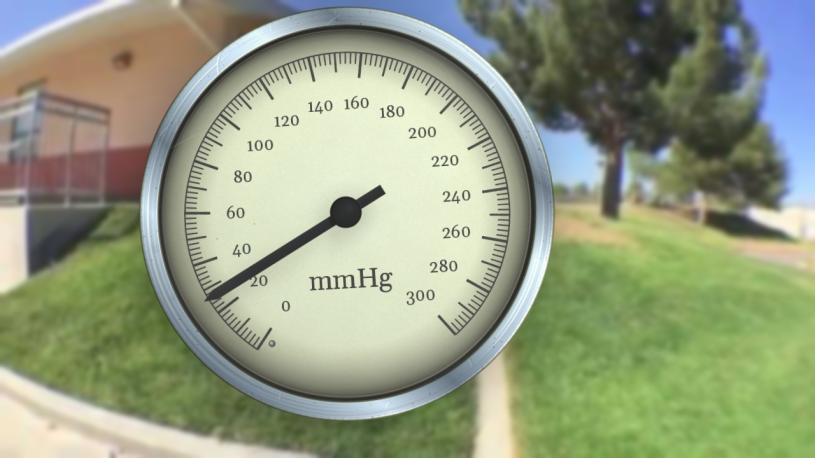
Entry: value=26 unit=mmHg
